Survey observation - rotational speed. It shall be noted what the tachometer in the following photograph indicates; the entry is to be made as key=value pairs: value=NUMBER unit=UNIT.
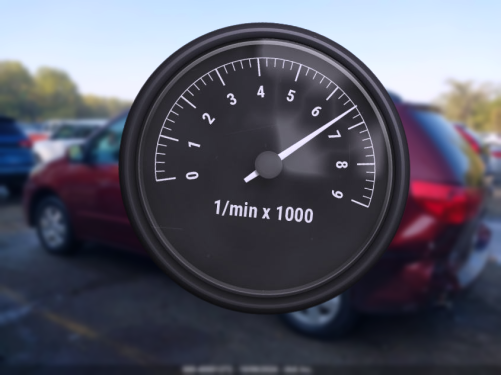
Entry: value=6600 unit=rpm
